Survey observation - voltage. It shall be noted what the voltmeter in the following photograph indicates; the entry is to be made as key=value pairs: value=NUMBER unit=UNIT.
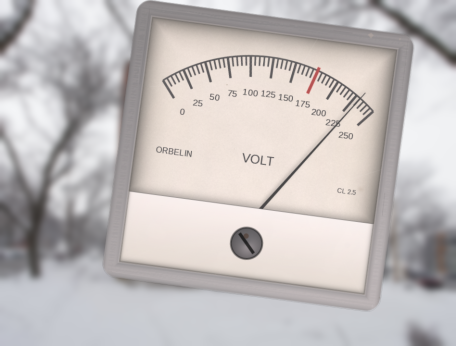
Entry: value=230 unit=V
